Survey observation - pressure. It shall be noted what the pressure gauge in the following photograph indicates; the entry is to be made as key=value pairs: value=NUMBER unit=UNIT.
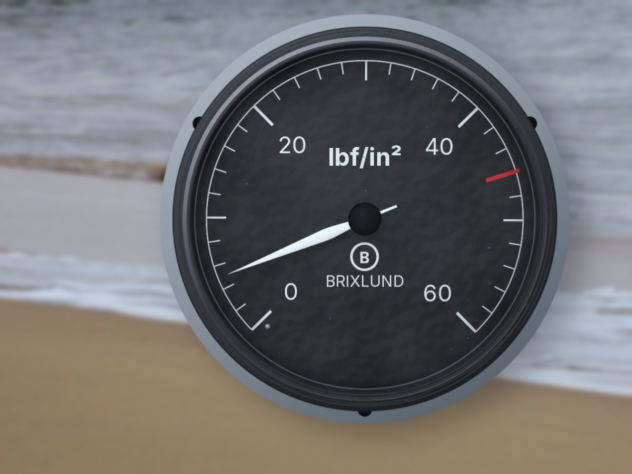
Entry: value=5 unit=psi
